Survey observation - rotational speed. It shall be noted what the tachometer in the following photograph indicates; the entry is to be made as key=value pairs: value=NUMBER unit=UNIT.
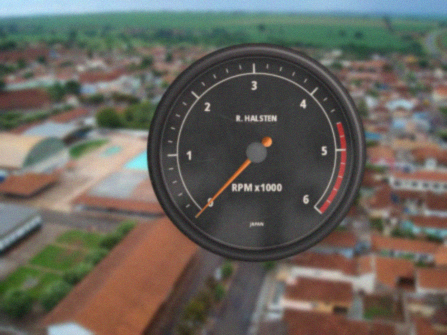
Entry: value=0 unit=rpm
